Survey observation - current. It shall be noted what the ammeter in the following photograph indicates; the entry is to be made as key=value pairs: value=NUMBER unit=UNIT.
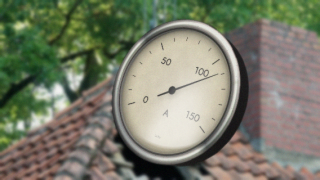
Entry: value=110 unit=A
